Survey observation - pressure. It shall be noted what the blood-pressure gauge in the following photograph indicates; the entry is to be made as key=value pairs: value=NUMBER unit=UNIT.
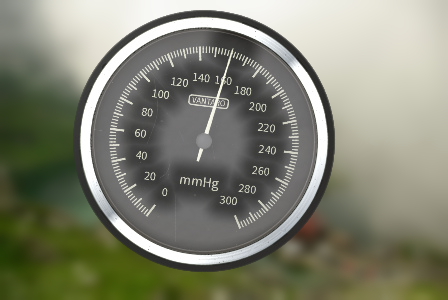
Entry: value=160 unit=mmHg
